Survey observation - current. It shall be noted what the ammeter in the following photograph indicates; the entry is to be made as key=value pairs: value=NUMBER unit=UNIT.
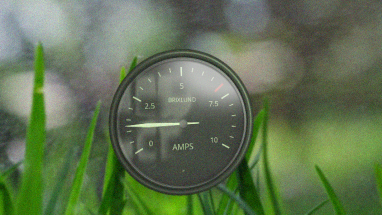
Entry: value=1.25 unit=A
